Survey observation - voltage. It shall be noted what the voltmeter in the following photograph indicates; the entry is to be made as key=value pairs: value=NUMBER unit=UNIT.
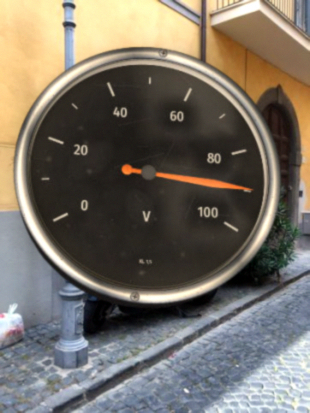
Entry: value=90 unit=V
